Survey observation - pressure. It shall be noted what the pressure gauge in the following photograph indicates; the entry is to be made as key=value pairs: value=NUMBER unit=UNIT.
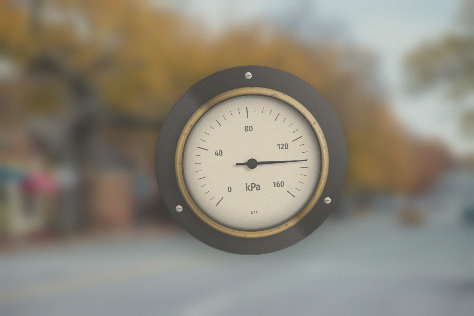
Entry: value=135 unit=kPa
